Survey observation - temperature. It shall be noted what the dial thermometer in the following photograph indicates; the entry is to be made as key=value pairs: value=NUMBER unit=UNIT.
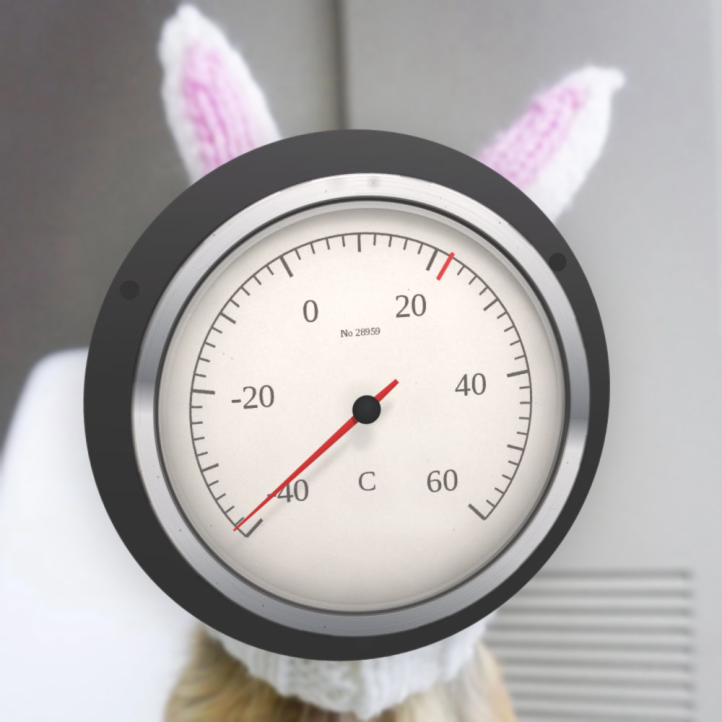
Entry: value=-38 unit=°C
